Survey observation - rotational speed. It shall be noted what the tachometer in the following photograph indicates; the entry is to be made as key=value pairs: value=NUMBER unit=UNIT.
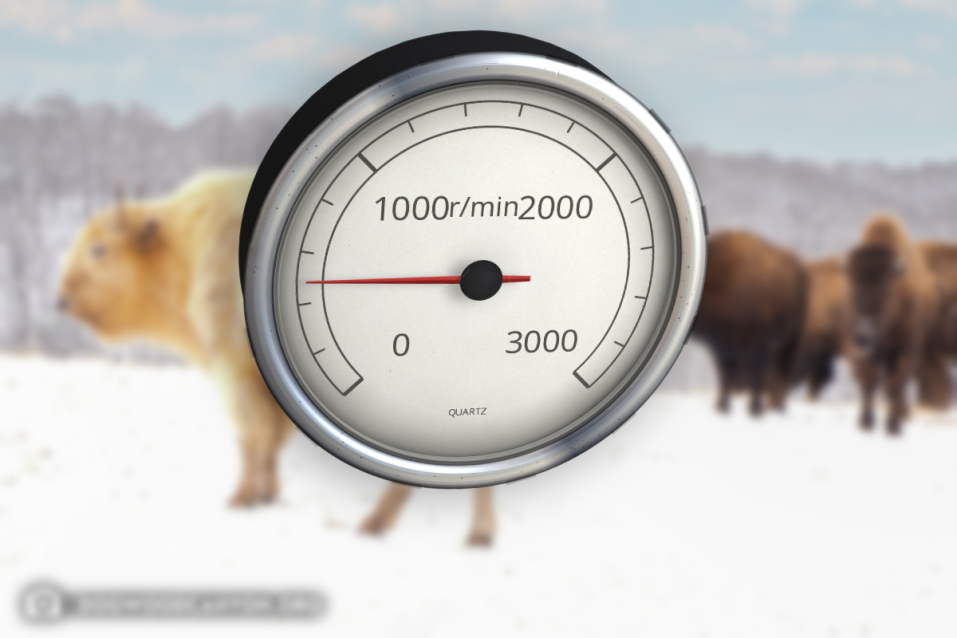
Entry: value=500 unit=rpm
